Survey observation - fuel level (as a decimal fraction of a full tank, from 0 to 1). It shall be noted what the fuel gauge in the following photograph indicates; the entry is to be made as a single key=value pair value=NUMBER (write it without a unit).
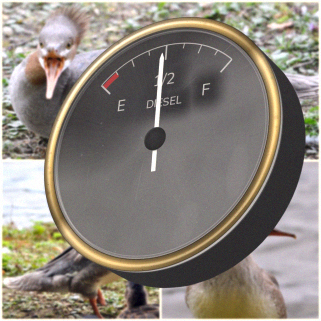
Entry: value=0.5
